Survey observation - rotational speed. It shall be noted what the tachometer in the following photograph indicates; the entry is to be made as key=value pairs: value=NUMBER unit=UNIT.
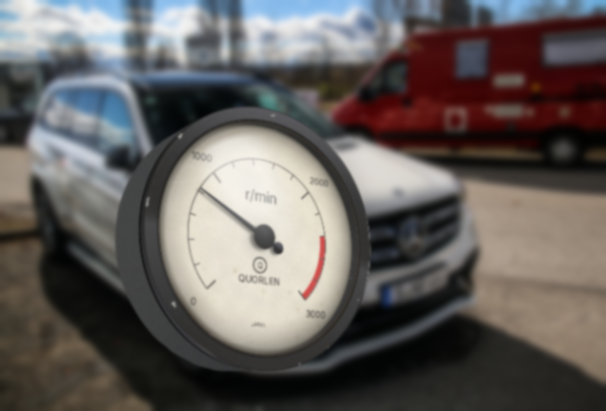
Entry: value=800 unit=rpm
